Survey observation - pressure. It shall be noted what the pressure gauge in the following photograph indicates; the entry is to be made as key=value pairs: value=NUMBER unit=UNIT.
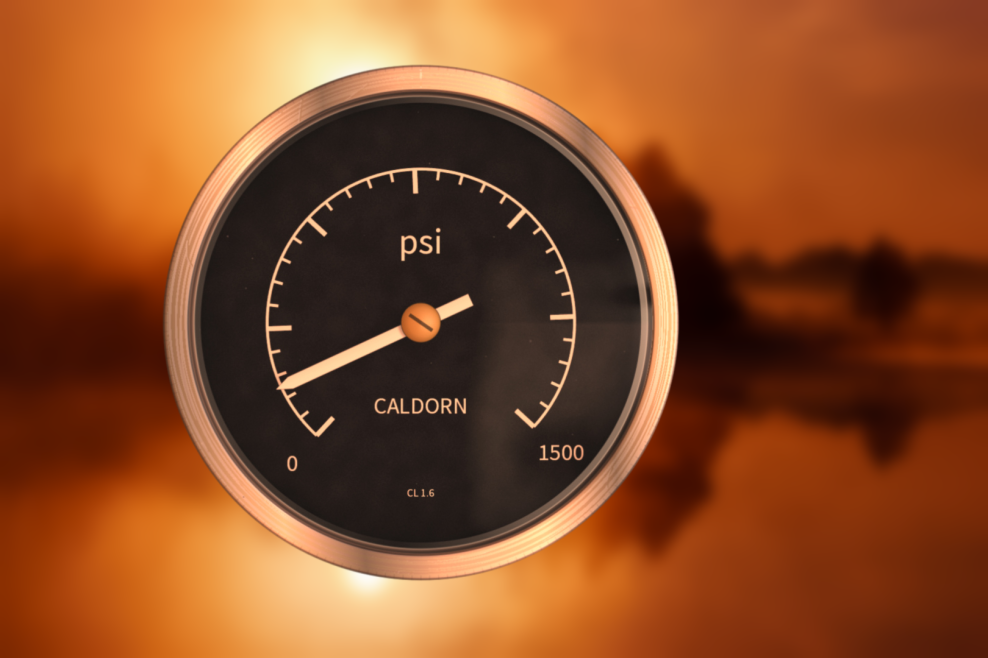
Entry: value=125 unit=psi
